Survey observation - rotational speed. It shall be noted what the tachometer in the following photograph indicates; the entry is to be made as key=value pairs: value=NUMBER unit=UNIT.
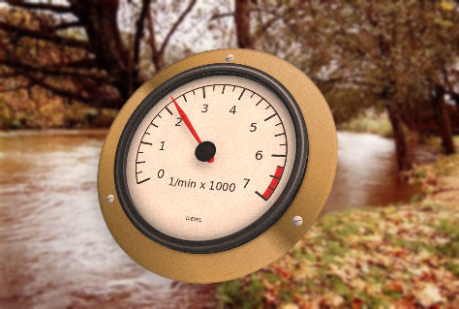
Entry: value=2250 unit=rpm
